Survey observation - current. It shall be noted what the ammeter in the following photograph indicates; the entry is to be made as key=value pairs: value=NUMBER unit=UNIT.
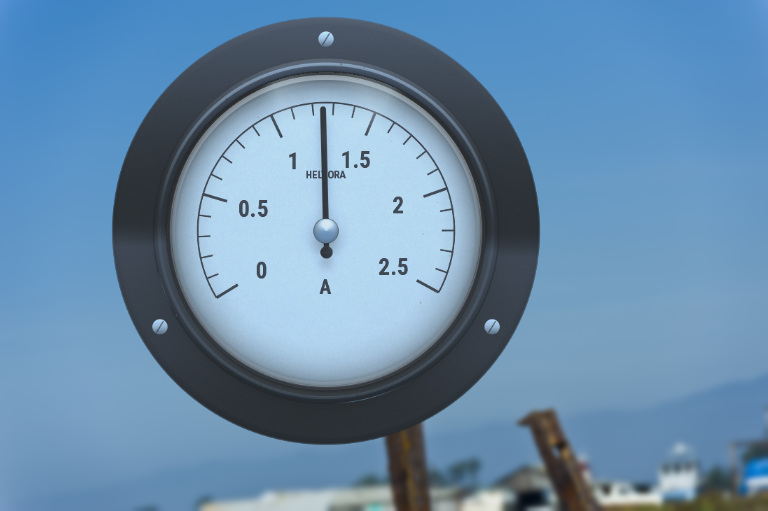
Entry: value=1.25 unit=A
